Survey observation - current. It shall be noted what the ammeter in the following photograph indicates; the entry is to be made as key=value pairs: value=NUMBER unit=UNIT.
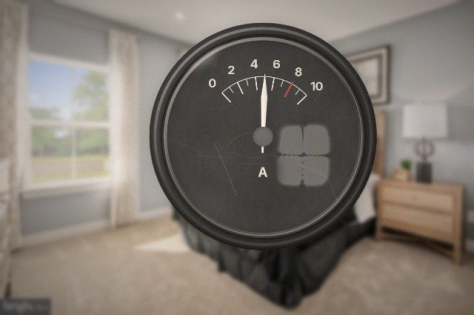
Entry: value=5 unit=A
